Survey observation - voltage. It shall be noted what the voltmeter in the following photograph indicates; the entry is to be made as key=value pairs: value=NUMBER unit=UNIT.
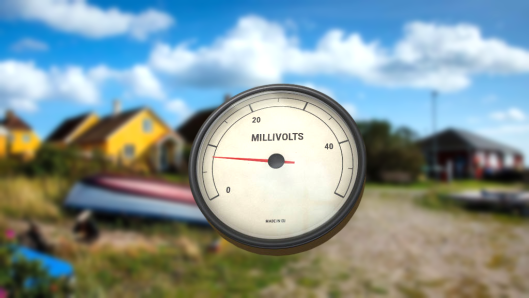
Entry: value=7.5 unit=mV
